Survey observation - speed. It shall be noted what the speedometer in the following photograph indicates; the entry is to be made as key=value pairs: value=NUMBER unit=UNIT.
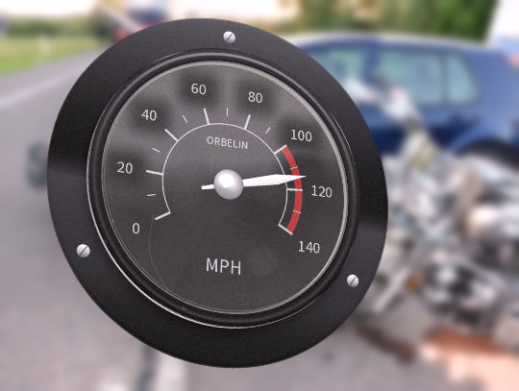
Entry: value=115 unit=mph
